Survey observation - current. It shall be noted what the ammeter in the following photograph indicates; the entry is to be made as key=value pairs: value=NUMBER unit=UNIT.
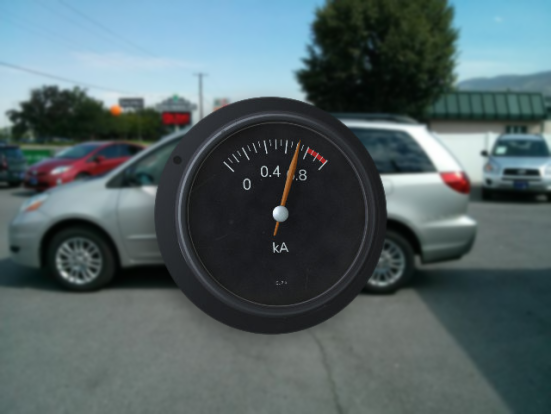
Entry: value=0.7 unit=kA
